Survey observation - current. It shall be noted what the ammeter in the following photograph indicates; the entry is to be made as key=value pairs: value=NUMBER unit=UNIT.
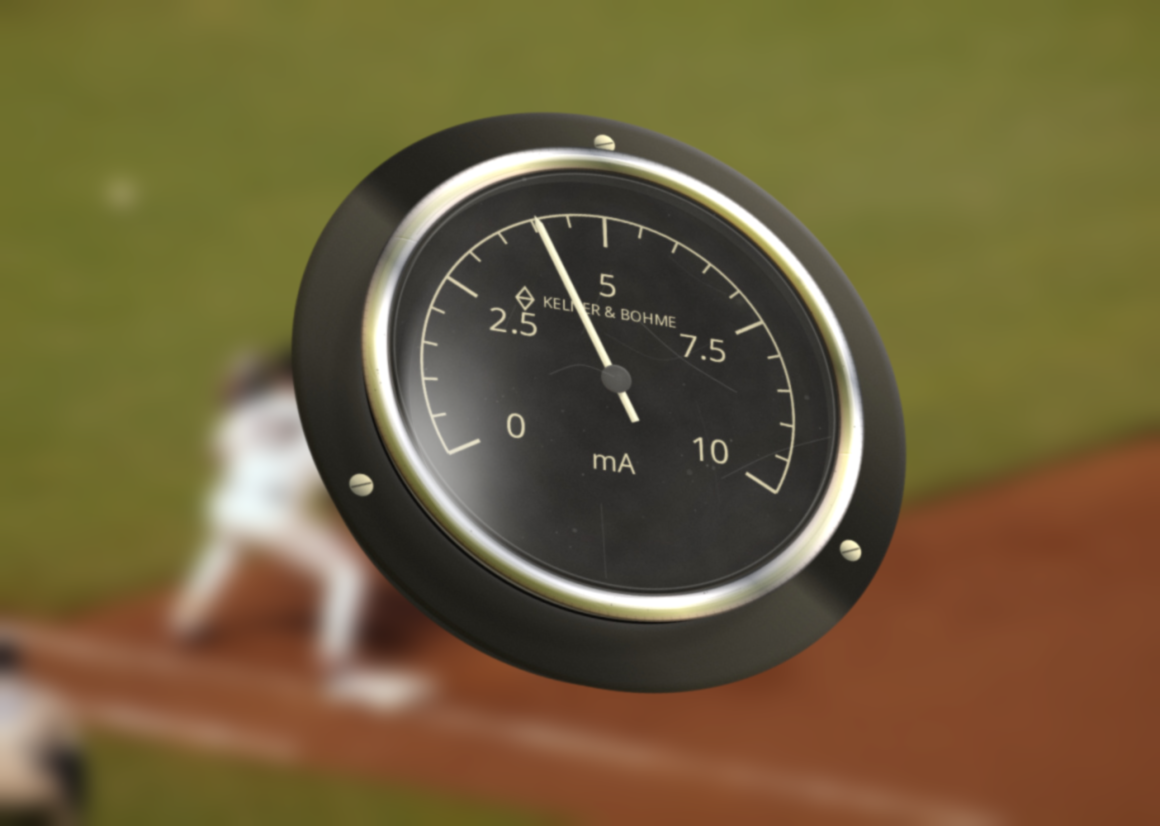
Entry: value=4 unit=mA
